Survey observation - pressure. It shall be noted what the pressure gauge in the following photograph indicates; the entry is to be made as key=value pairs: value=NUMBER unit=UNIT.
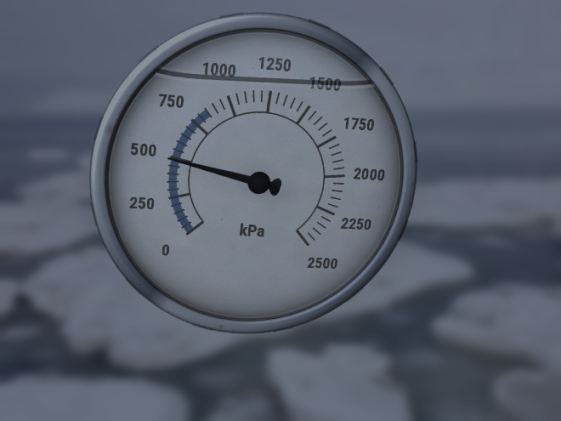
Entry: value=500 unit=kPa
